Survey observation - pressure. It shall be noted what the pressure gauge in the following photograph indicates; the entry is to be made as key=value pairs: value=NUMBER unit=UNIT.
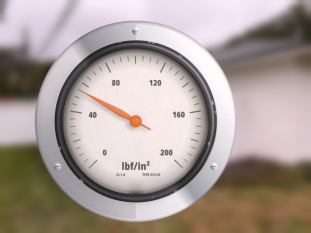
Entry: value=55 unit=psi
